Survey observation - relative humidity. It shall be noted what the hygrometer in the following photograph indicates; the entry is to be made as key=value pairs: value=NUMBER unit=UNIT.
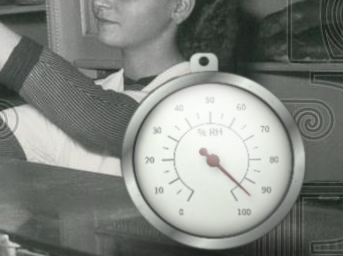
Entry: value=95 unit=%
